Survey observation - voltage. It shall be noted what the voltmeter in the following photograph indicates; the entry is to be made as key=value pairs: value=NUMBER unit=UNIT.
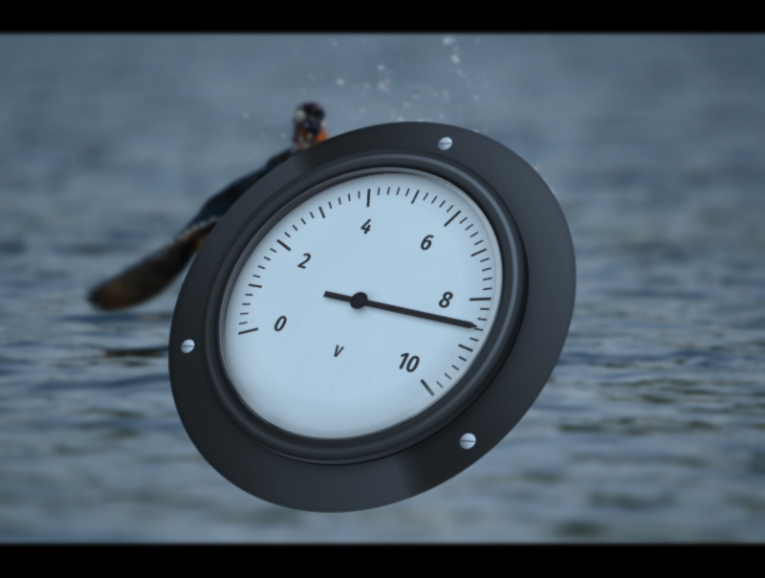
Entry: value=8.6 unit=V
